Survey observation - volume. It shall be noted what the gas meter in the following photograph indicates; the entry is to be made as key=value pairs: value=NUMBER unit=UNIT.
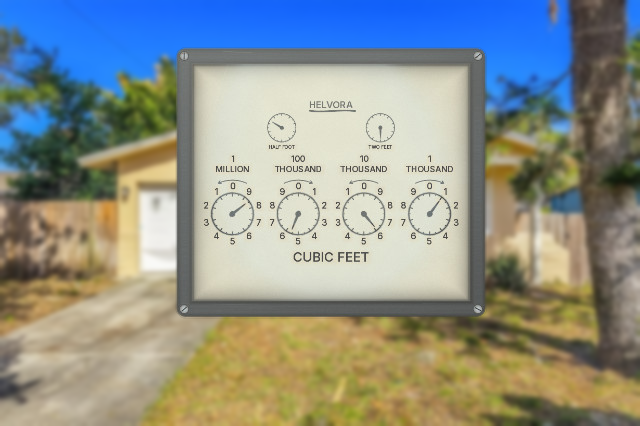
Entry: value=856100 unit=ft³
